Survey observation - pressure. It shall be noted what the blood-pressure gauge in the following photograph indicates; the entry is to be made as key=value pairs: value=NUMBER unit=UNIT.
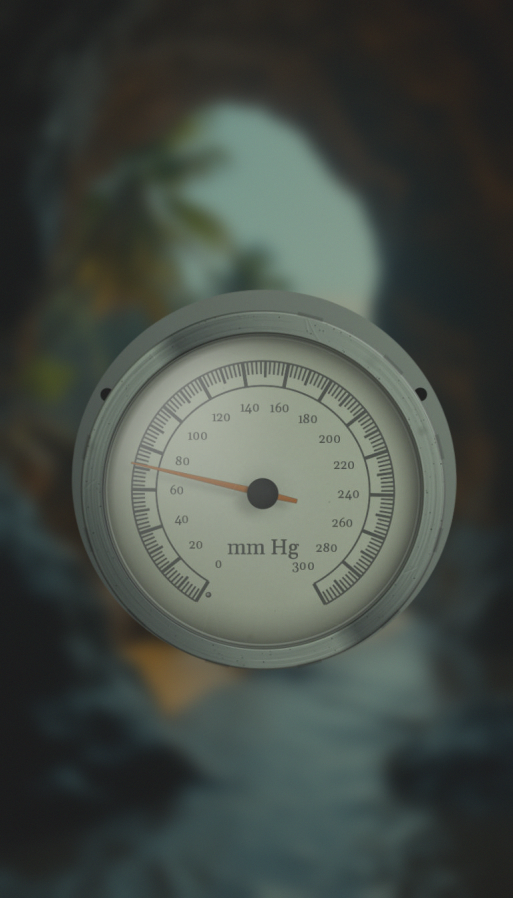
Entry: value=72 unit=mmHg
